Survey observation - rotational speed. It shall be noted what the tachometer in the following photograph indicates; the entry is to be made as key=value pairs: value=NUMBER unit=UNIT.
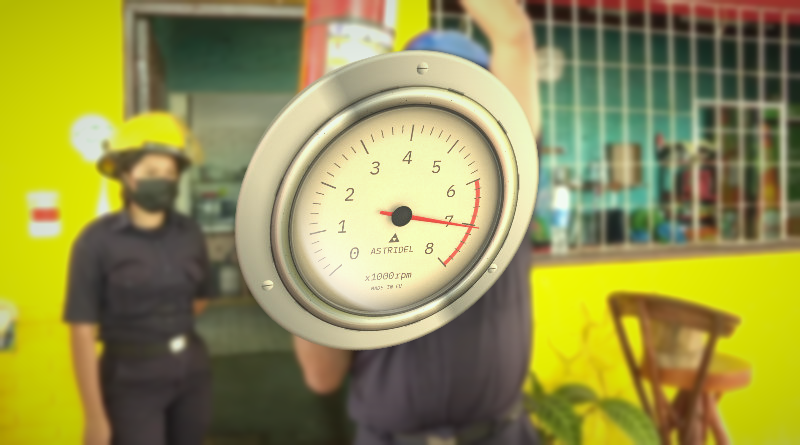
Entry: value=7000 unit=rpm
